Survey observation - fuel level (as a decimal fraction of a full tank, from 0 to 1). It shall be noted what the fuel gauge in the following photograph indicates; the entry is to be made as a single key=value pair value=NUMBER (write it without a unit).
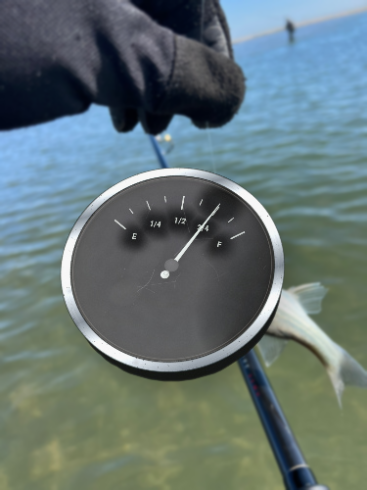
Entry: value=0.75
